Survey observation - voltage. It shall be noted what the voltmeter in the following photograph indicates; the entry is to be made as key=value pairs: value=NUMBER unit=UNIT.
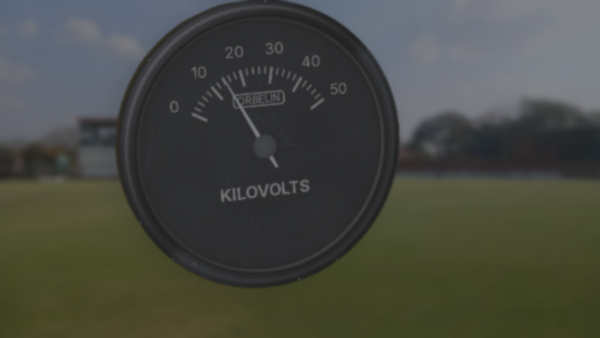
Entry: value=14 unit=kV
